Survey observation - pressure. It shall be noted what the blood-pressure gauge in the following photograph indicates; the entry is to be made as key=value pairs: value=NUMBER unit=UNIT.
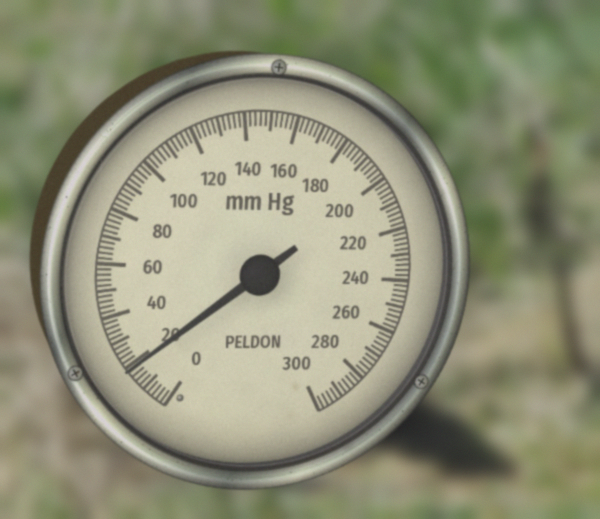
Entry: value=20 unit=mmHg
